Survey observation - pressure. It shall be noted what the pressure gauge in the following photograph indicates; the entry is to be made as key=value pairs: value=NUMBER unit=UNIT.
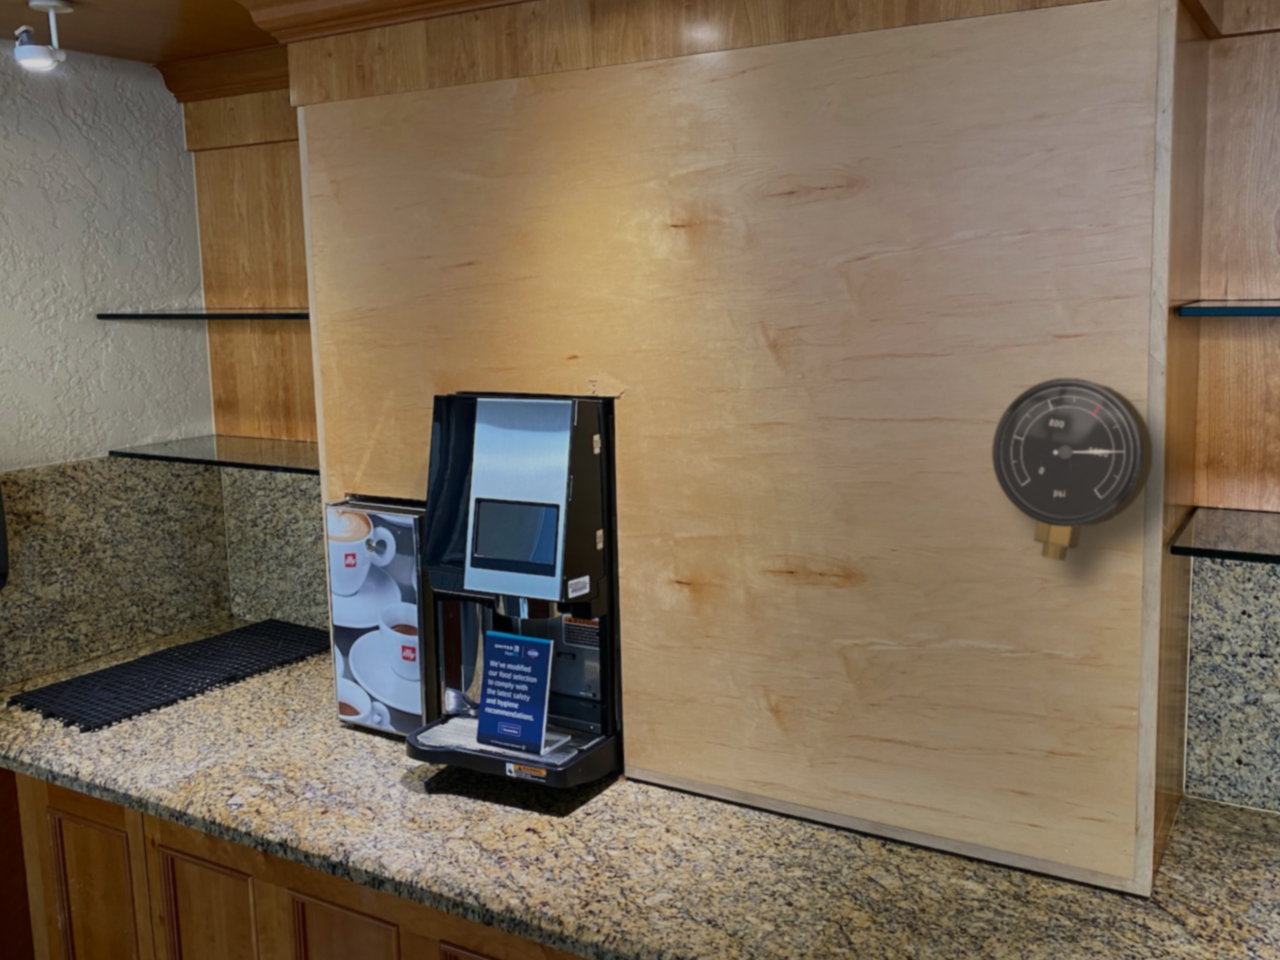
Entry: value=1600 unit=psi
